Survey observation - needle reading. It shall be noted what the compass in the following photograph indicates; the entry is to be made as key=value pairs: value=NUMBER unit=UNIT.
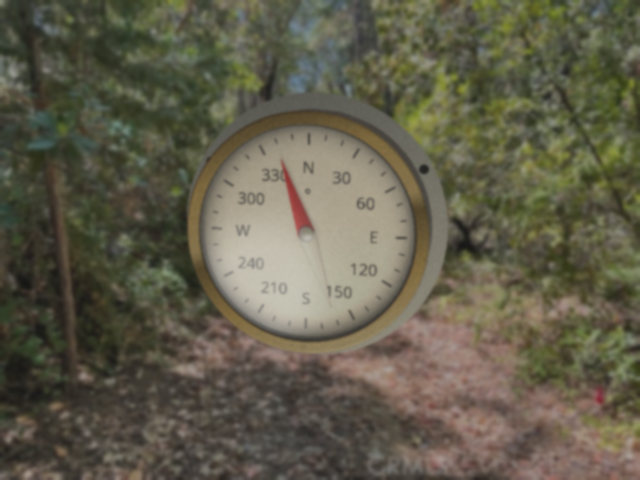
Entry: value=340 unit=°
